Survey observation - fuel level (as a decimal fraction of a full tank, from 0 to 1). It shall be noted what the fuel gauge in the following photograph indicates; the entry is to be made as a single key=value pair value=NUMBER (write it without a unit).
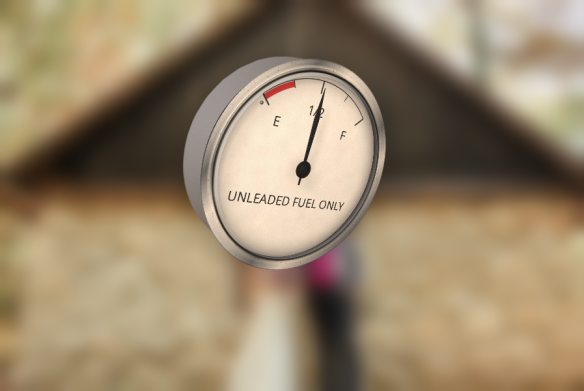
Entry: value=0.5
